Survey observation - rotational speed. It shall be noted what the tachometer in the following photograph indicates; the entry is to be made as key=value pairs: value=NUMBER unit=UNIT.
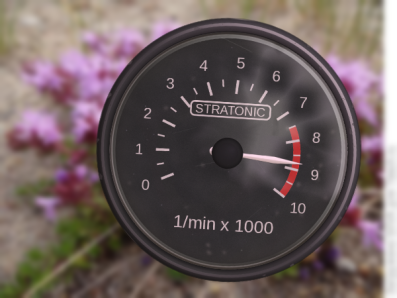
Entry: value=8750 unit=rpm
